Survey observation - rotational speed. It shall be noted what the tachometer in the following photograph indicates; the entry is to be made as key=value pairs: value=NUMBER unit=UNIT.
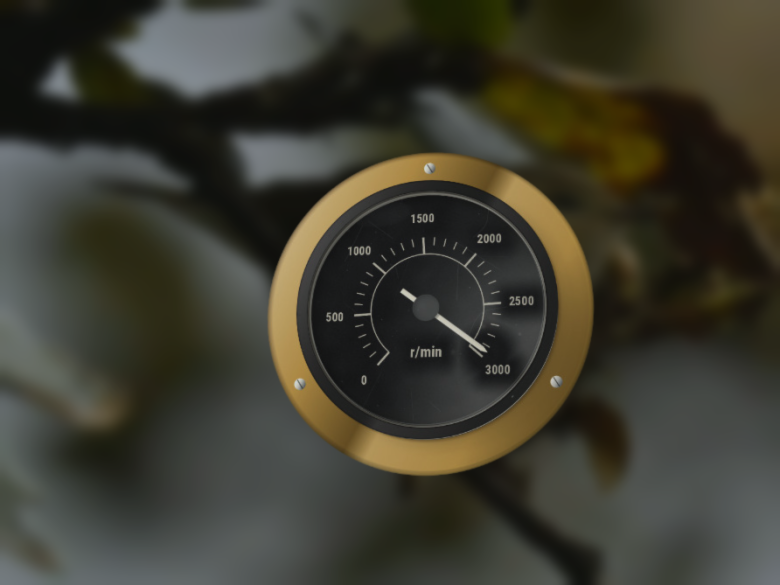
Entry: value=2950 unit=rpm
